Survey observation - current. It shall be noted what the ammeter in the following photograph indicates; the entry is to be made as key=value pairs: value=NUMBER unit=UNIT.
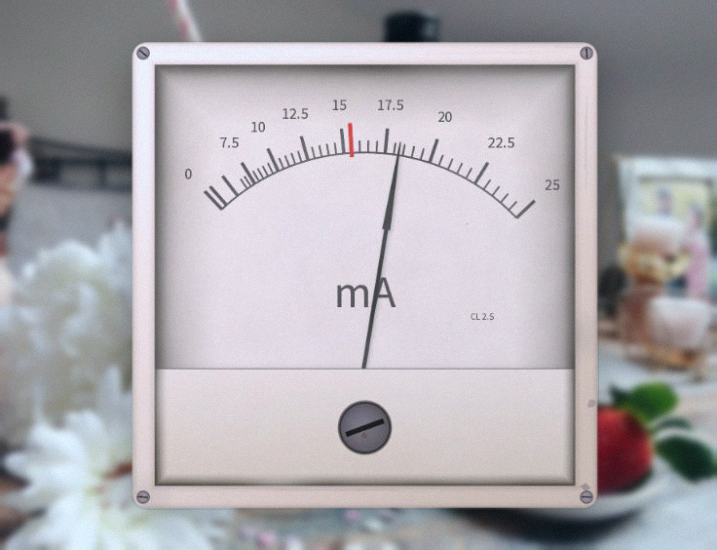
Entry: value=18.25 unit=mA
